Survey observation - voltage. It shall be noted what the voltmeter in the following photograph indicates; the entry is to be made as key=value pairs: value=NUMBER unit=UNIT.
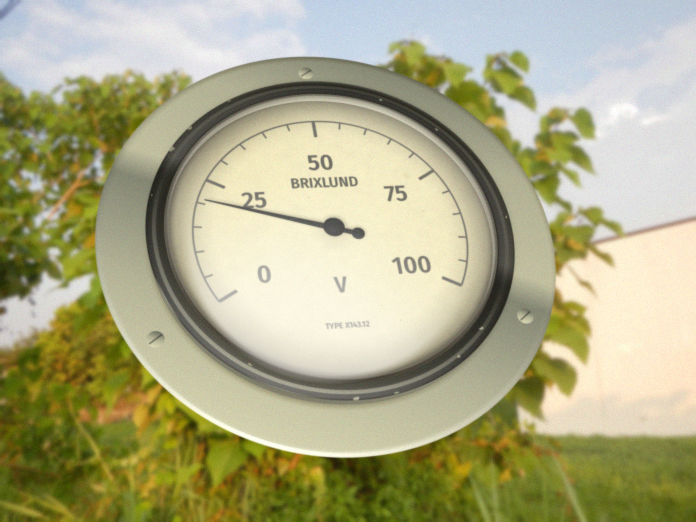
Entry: value=20 unit=V
